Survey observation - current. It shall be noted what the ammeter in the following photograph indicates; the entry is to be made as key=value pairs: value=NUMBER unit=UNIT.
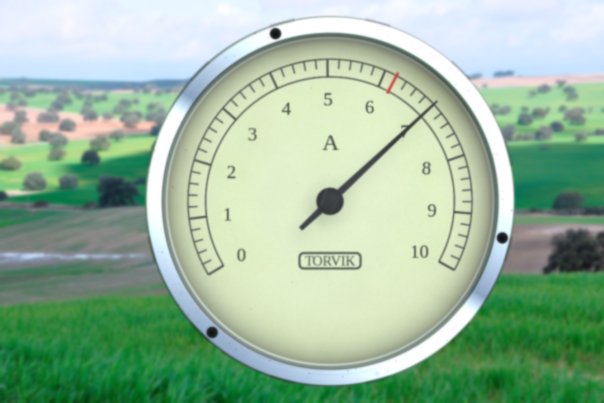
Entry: value=7 unit=A
